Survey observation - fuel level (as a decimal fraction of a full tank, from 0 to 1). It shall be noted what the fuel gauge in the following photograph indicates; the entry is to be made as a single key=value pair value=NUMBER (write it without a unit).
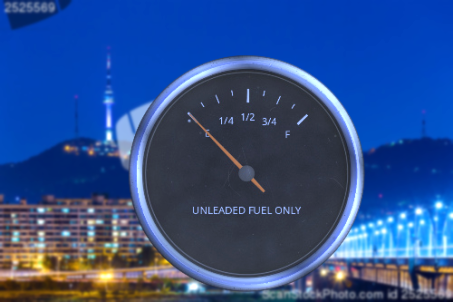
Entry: value=0
